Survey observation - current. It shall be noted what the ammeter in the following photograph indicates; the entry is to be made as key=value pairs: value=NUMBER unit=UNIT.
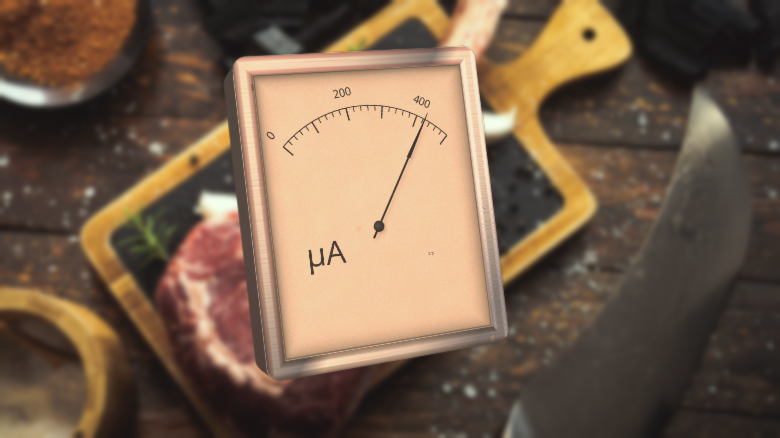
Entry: value=420 unit=µA
